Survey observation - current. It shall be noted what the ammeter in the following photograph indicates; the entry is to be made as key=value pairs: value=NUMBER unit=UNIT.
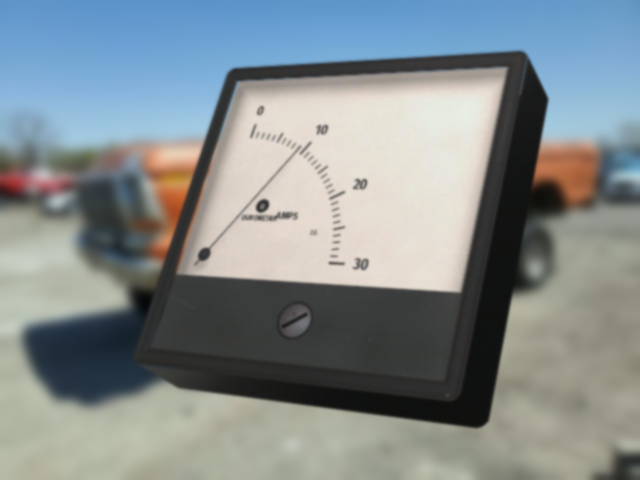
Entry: value=10 unit=A
